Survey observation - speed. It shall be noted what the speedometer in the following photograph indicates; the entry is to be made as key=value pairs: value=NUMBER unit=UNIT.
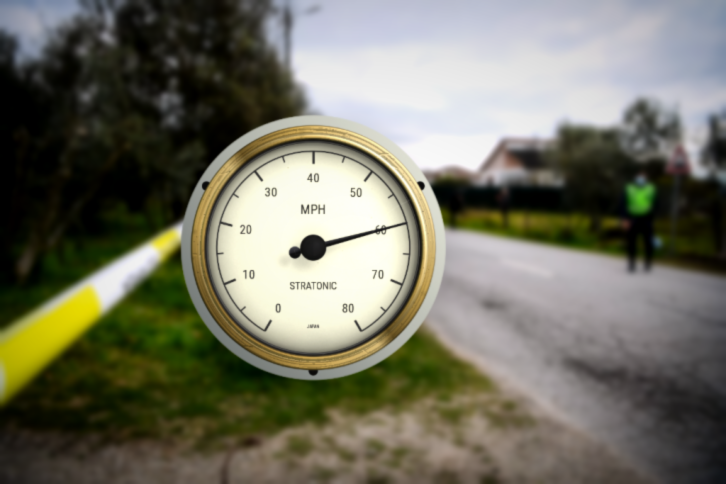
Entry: value=60 unit=mph
